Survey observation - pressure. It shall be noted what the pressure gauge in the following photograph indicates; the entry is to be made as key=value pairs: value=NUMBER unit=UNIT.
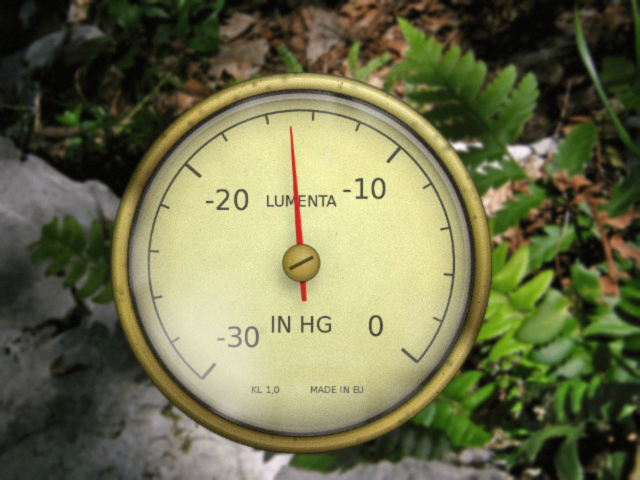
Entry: value=-15 unit=inHg
